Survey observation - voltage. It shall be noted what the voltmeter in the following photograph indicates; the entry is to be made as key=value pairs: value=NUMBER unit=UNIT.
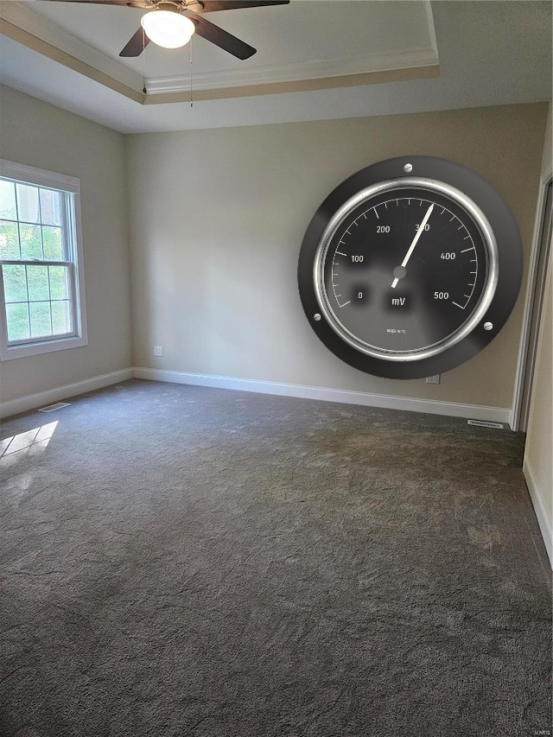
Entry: value=300 unit=mV
